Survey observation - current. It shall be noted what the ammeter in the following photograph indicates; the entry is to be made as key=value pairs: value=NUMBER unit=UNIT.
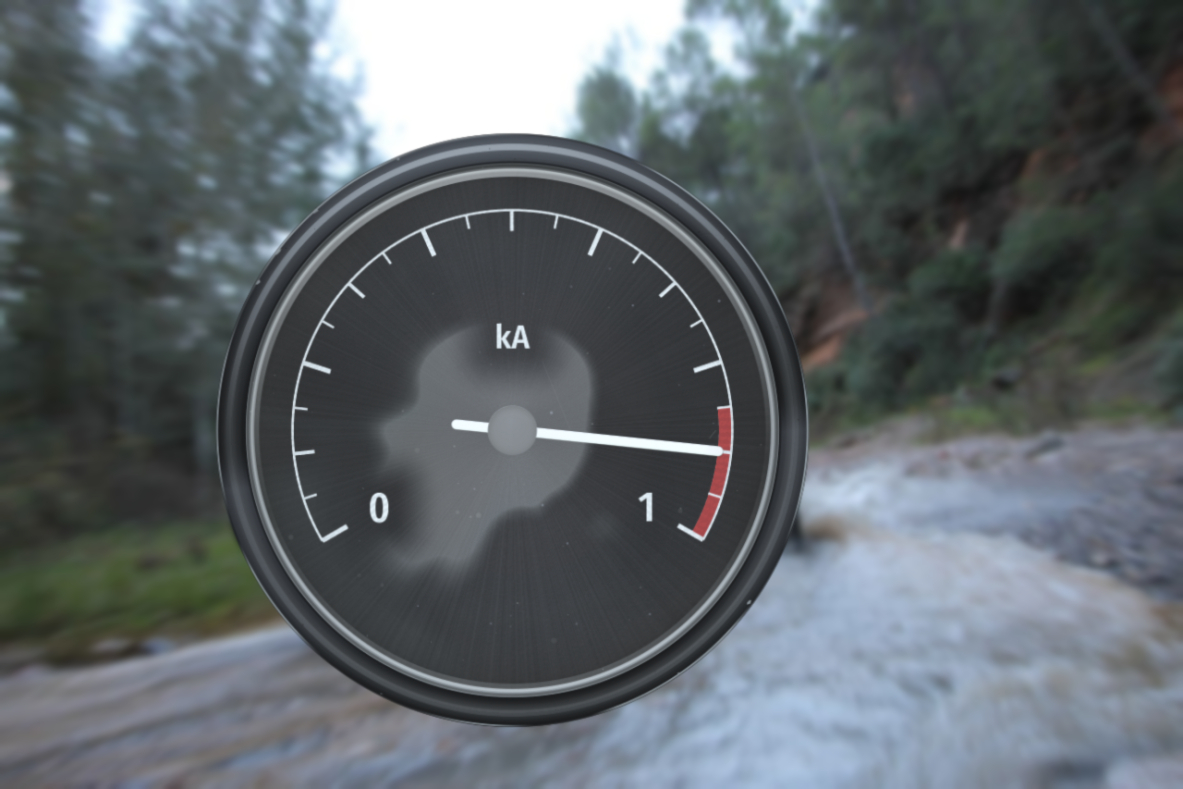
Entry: value=0.9 unit=kA
